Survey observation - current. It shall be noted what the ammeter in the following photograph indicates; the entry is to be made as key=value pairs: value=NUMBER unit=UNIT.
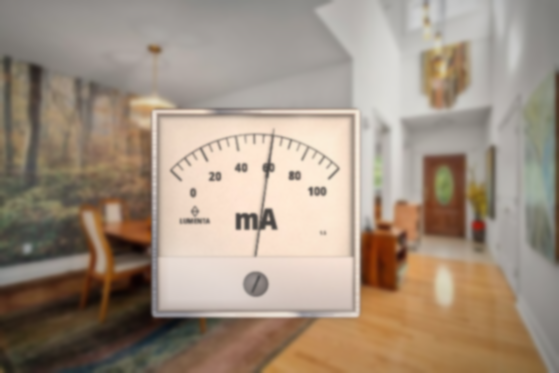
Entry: value=60 unit=mA
